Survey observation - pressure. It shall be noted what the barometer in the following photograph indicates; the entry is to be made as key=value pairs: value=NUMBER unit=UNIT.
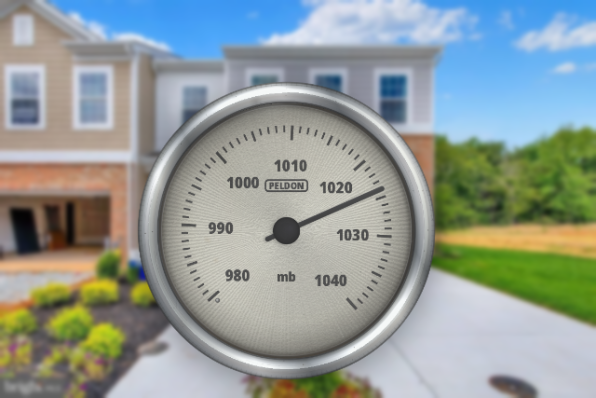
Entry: value=1024 unit=mbar
